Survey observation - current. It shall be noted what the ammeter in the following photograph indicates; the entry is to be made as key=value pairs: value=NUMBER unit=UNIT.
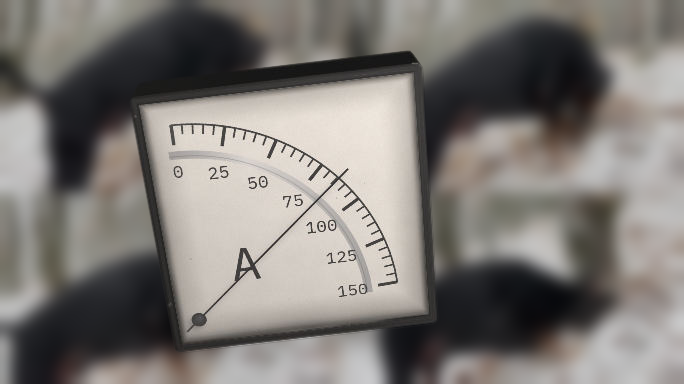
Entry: value=85 unit=A
